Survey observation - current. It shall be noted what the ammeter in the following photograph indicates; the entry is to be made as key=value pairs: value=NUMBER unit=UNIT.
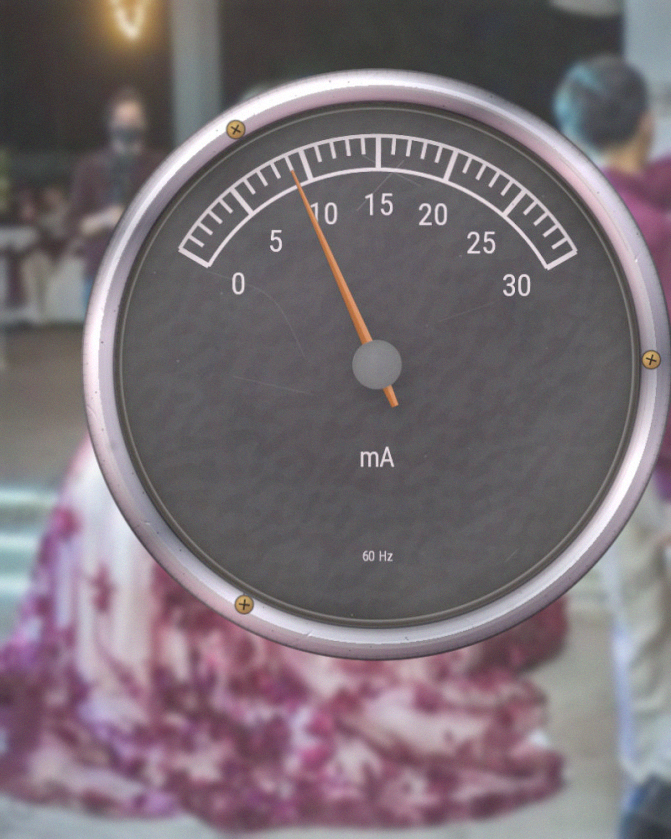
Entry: value=9 unit=mA
